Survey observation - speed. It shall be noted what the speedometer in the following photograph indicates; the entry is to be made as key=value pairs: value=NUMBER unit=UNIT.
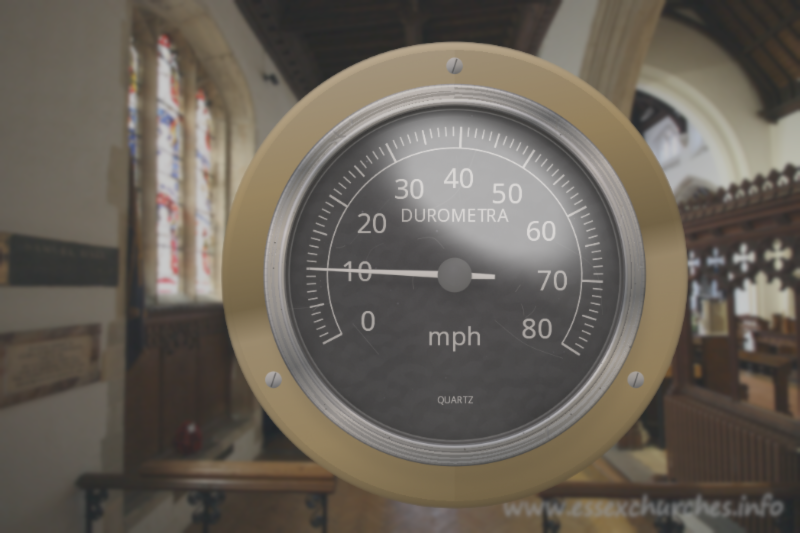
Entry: value=10 unit=mph
